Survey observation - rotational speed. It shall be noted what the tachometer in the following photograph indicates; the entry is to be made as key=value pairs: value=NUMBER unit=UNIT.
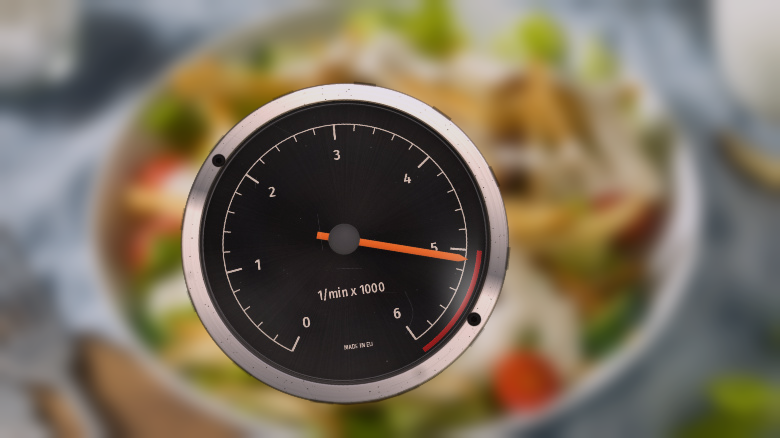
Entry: value=5100 unit=rpm
